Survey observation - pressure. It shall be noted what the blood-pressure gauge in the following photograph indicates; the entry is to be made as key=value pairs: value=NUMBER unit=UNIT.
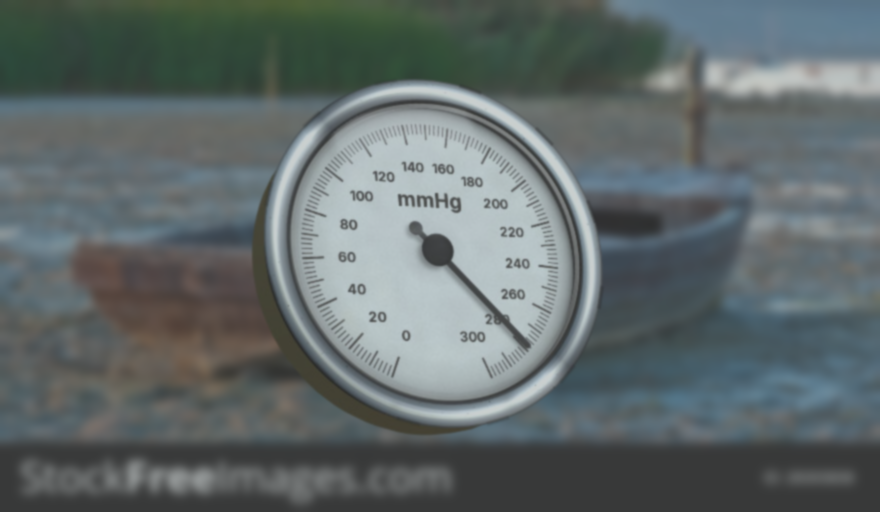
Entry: value=280 unit=mmHg
